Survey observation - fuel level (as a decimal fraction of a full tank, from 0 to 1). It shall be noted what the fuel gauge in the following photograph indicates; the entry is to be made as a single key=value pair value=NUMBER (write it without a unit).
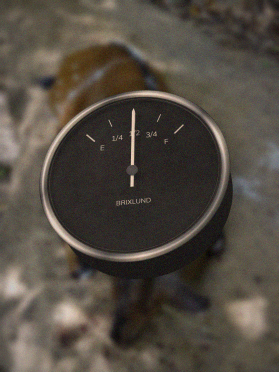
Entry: value=0.5
